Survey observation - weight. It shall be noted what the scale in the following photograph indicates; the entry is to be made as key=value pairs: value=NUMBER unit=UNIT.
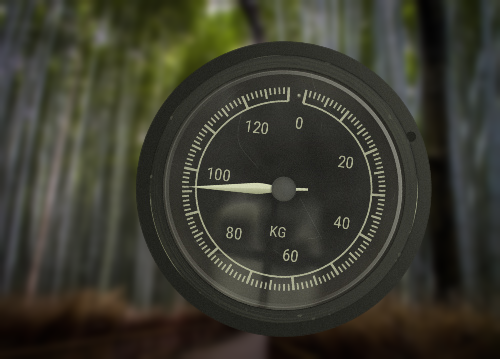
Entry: value=96 unit=kg
